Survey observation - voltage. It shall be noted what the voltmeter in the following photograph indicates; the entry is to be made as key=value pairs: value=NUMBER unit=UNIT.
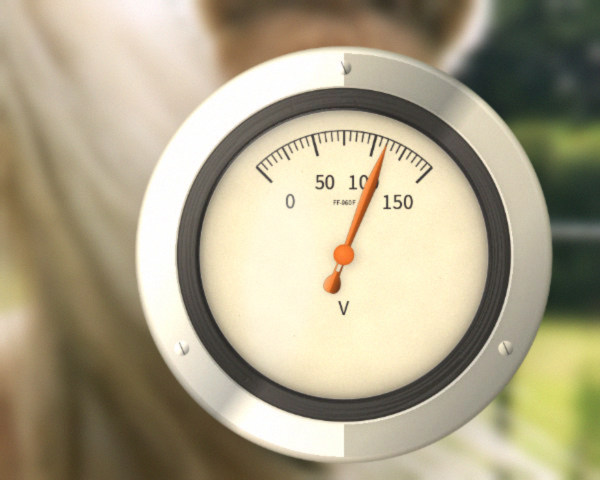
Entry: value=110 unit=V
